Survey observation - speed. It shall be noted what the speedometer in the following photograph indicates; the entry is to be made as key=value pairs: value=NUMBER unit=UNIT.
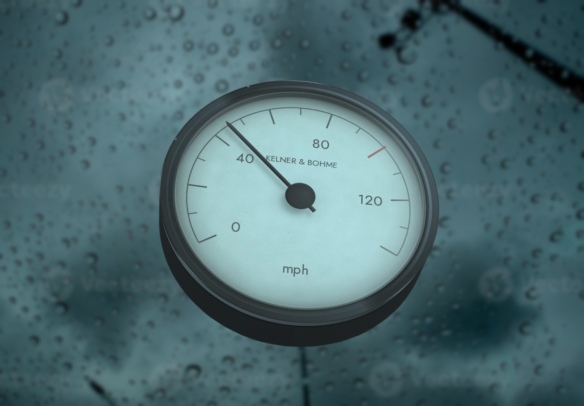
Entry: value=45 unit=mph
